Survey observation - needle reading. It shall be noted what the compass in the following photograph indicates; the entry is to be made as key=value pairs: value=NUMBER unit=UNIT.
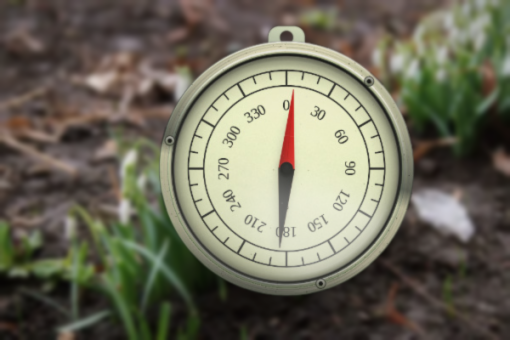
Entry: value=5 unit=°
